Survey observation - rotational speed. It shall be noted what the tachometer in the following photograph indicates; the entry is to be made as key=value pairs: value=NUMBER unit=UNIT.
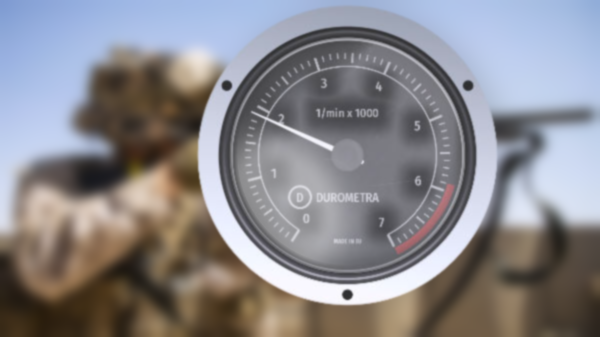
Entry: value=1900 unit=rpm
